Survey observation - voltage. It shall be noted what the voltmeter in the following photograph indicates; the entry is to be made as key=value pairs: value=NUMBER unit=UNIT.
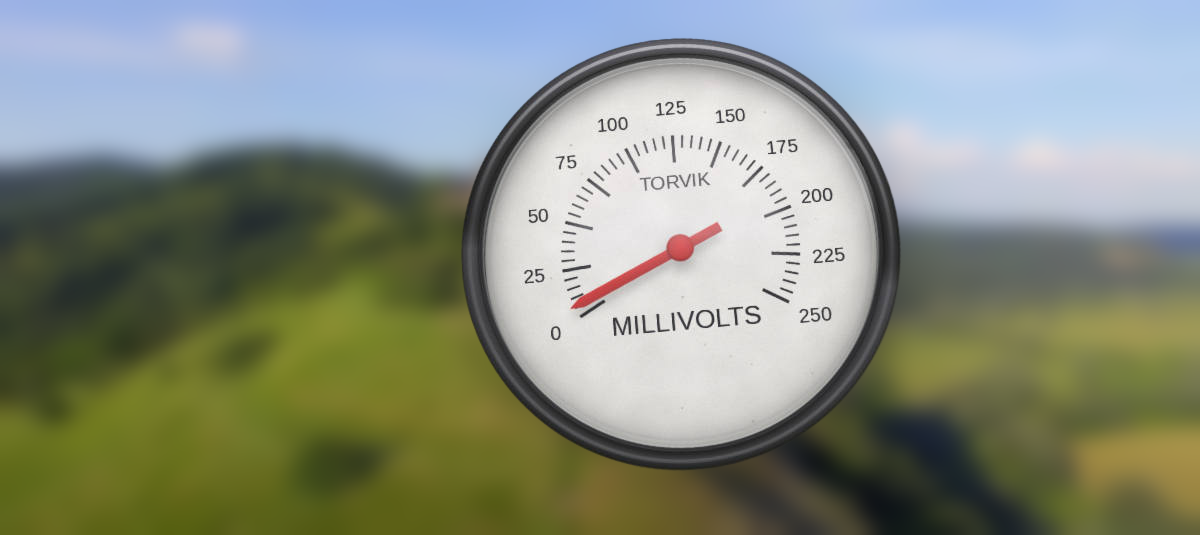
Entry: value=5 unit=mV
